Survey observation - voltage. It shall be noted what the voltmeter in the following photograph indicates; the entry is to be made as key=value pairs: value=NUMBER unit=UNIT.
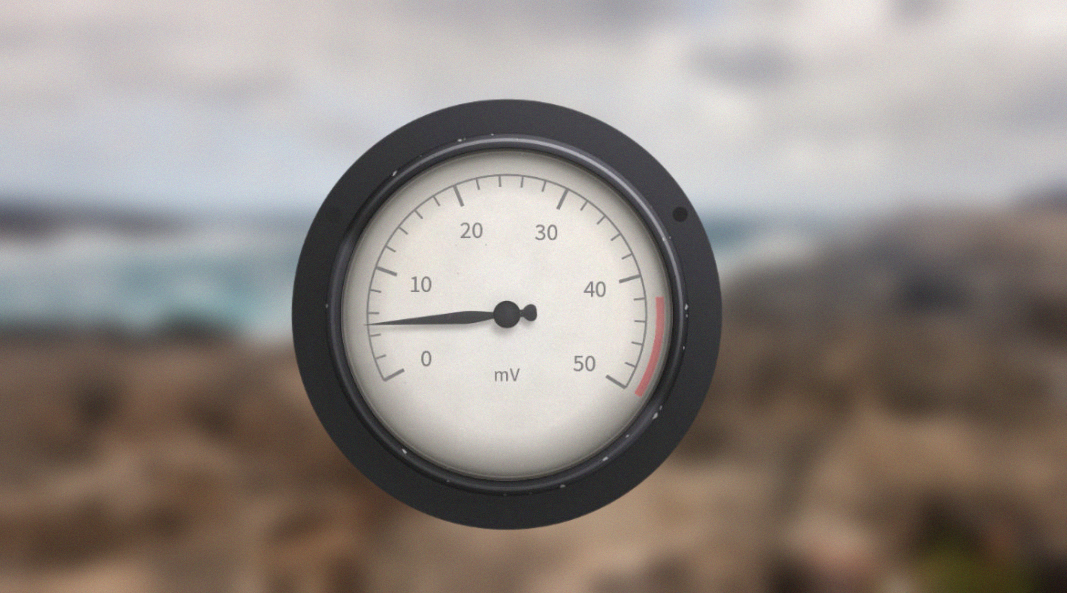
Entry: value=5 unit=mV
